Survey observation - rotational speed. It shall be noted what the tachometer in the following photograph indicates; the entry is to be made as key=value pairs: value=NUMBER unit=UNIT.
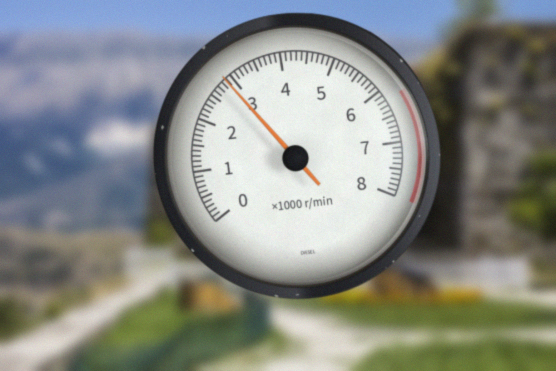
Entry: value=2900 unit=rpm
